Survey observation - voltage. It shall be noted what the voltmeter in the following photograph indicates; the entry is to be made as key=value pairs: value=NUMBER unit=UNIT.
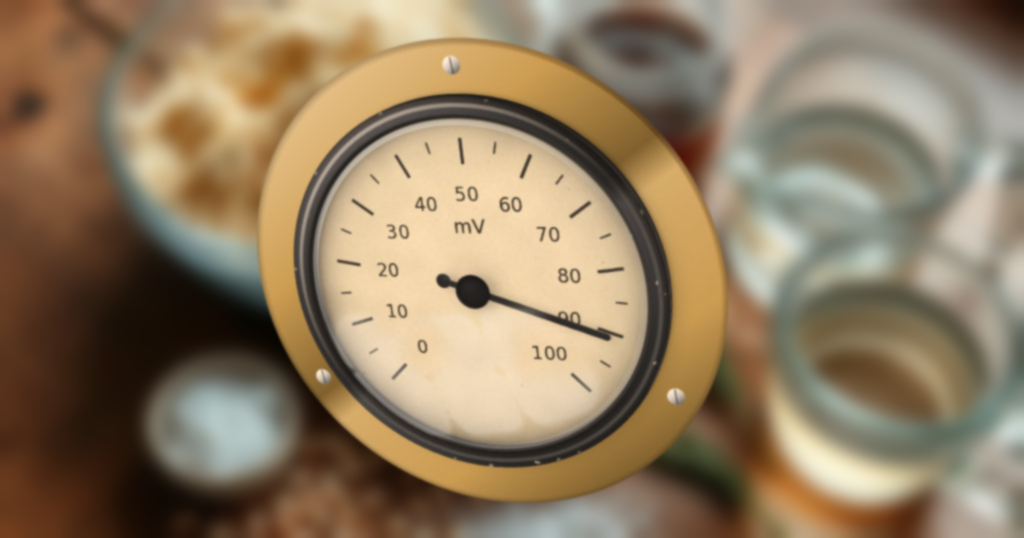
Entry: value=90 unit=mV
